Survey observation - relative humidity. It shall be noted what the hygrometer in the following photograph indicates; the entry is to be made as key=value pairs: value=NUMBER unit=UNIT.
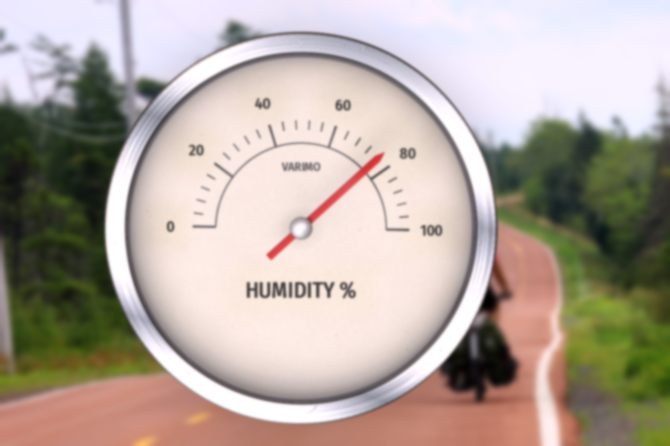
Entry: value=76 unit=%
